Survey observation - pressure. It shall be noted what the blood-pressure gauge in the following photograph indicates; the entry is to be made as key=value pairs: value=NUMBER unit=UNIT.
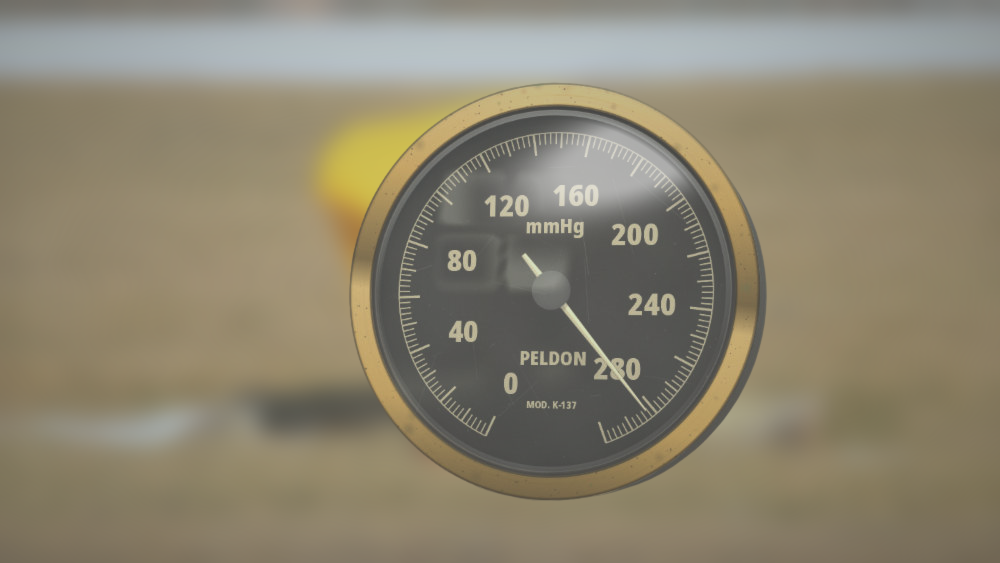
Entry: value=282 unit=mmHg
